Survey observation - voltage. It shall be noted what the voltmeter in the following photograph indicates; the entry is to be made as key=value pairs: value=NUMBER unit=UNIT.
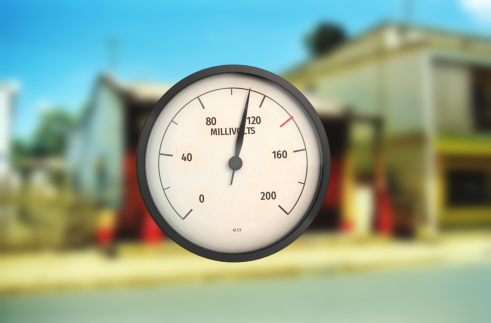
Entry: value=110 unit=mV
